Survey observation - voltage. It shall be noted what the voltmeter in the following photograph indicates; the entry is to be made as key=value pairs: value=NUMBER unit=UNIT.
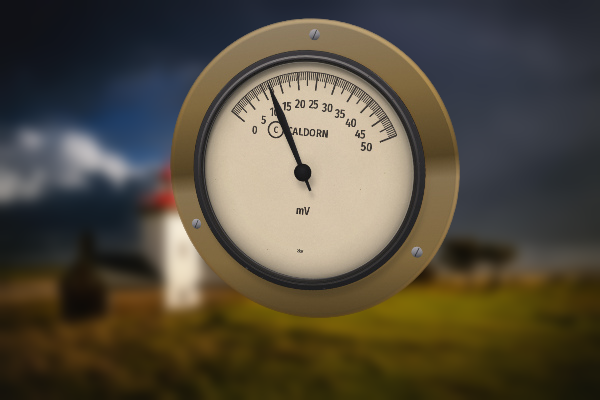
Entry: value=12.5 unit=mV
